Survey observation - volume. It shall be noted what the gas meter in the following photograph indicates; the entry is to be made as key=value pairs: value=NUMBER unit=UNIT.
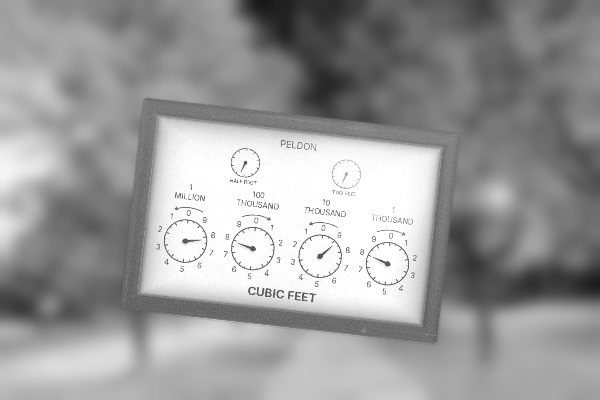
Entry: value=778800 unit=ft³
